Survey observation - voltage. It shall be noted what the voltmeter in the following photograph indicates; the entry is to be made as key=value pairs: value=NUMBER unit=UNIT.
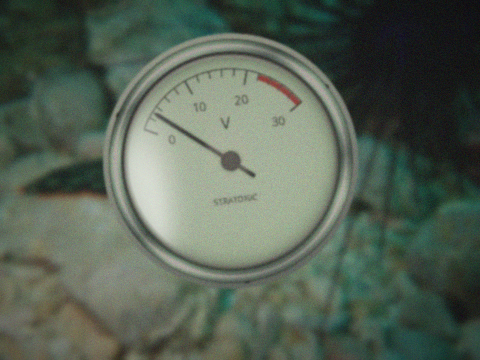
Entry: value=3 unit=V
